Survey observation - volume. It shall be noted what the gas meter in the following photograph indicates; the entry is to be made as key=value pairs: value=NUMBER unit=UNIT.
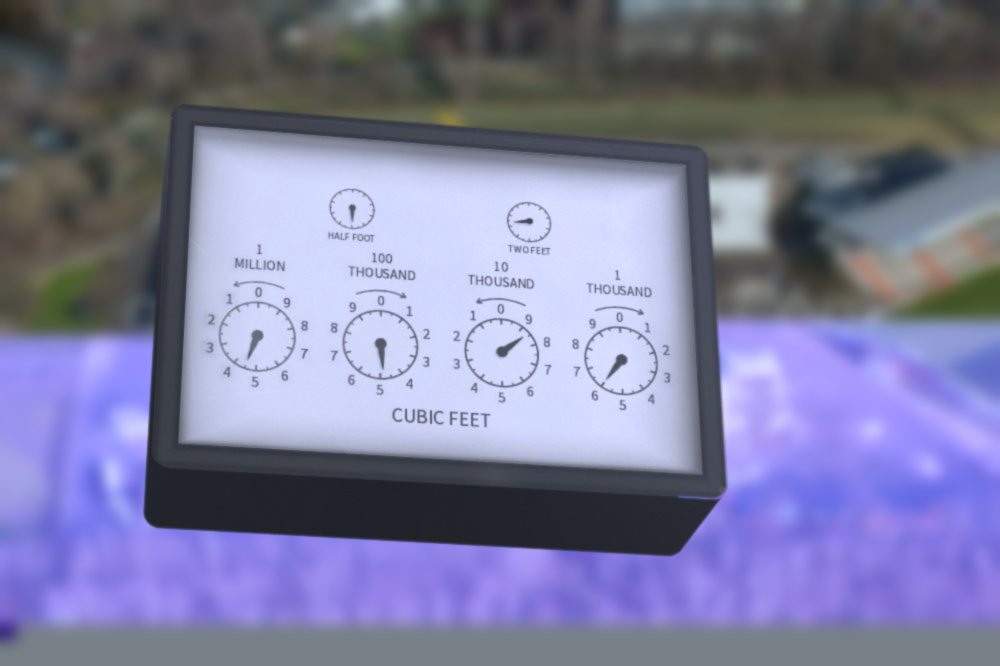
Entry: value=448600 unit=ft³
